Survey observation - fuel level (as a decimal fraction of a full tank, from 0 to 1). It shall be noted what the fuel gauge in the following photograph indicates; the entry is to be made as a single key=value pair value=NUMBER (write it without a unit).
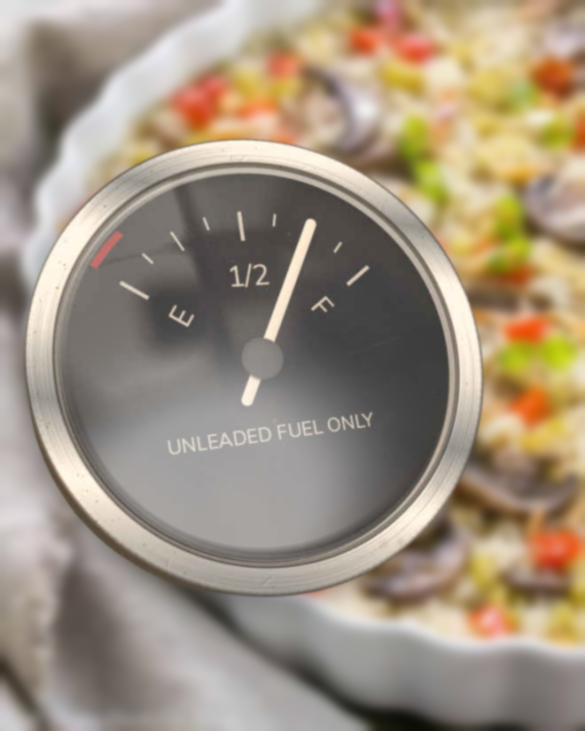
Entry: value=0.75
